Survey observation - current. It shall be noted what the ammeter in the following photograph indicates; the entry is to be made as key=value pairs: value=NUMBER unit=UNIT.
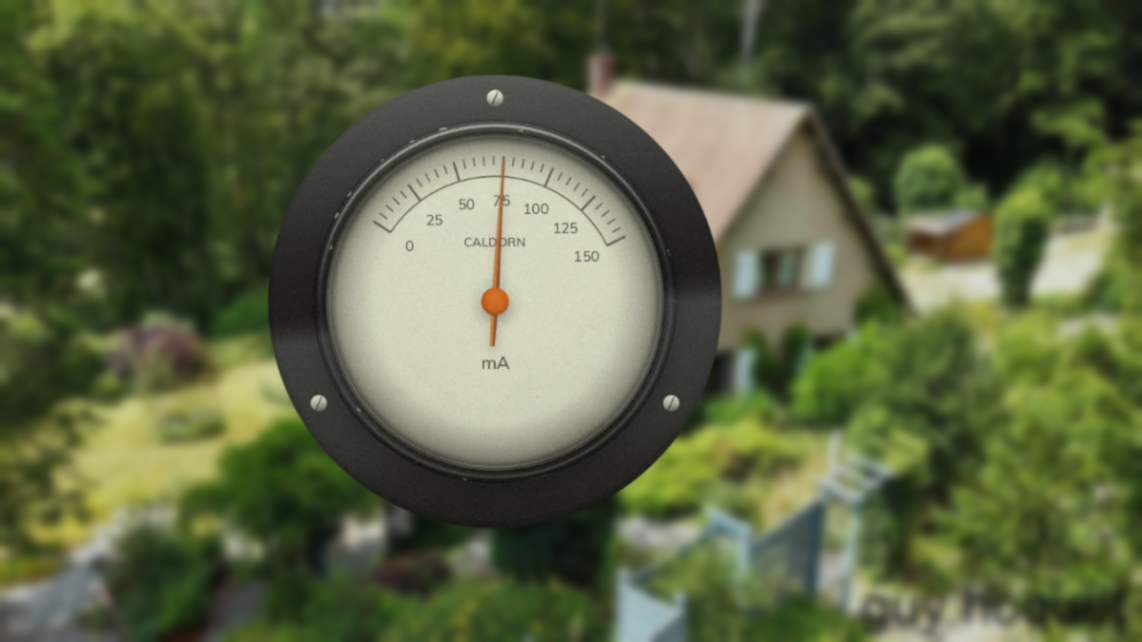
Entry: value=75 unit=mA
